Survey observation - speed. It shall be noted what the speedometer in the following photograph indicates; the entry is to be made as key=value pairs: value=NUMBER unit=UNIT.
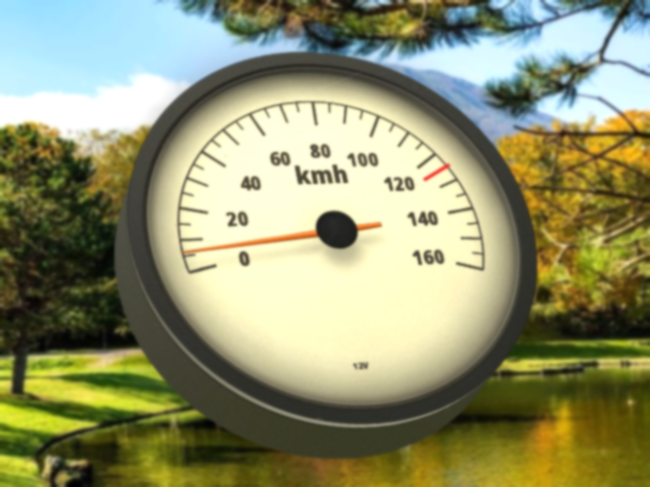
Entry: value=5 unit=km/h
